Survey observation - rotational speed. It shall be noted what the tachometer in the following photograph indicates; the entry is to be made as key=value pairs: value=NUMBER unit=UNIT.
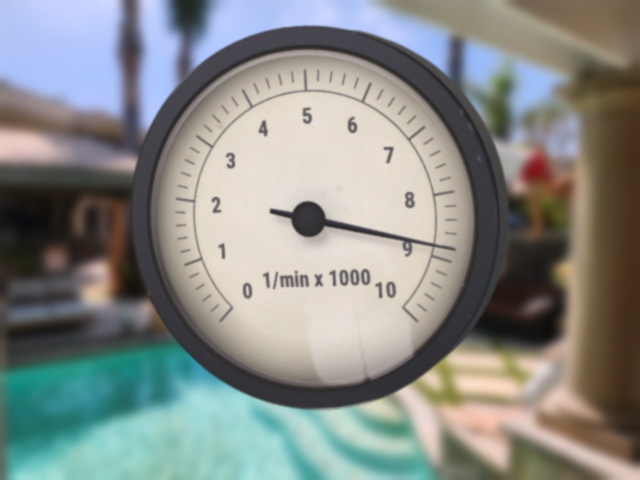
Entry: value=8800 unit=rpm
